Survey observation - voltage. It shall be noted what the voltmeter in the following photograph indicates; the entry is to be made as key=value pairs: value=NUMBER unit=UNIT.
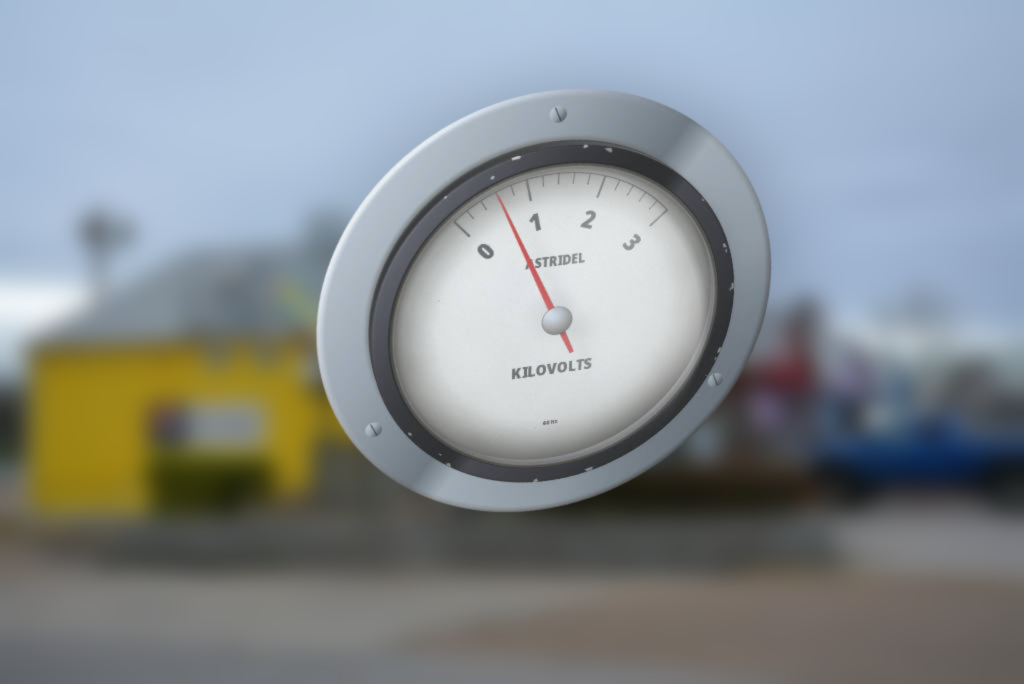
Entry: value=0.6 unit=kV
